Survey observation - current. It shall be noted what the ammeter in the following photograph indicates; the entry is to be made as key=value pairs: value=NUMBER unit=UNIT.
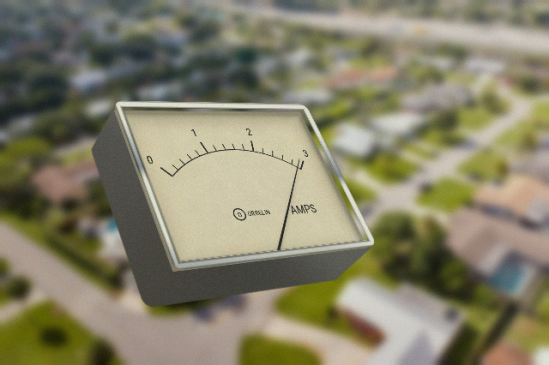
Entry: value=2.9 unit=A
